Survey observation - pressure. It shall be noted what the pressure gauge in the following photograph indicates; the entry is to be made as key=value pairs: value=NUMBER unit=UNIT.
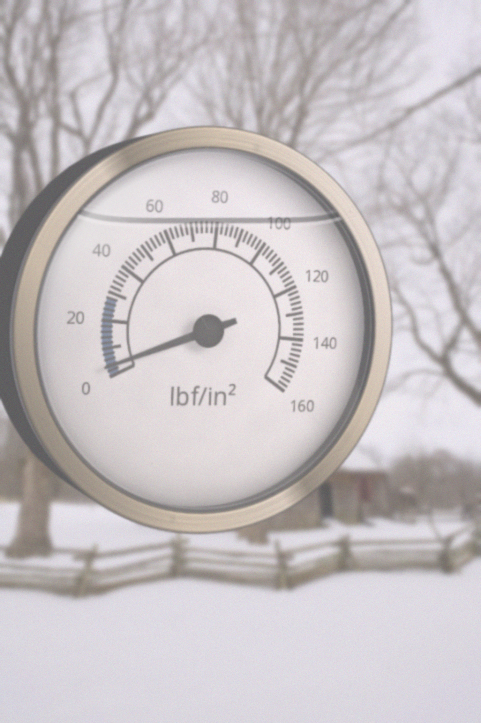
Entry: value=4 unit=psi
